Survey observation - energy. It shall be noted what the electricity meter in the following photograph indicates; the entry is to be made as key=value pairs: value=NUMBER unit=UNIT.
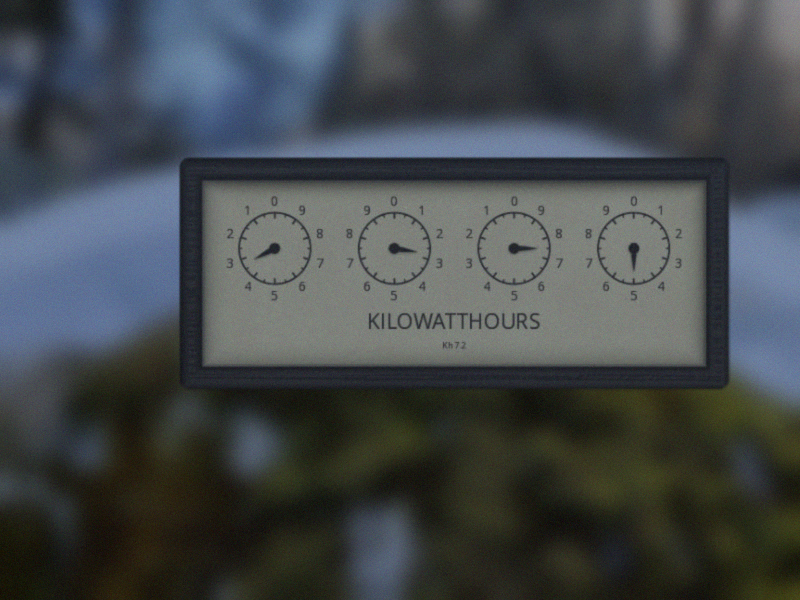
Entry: value=3275 unit=kWh
